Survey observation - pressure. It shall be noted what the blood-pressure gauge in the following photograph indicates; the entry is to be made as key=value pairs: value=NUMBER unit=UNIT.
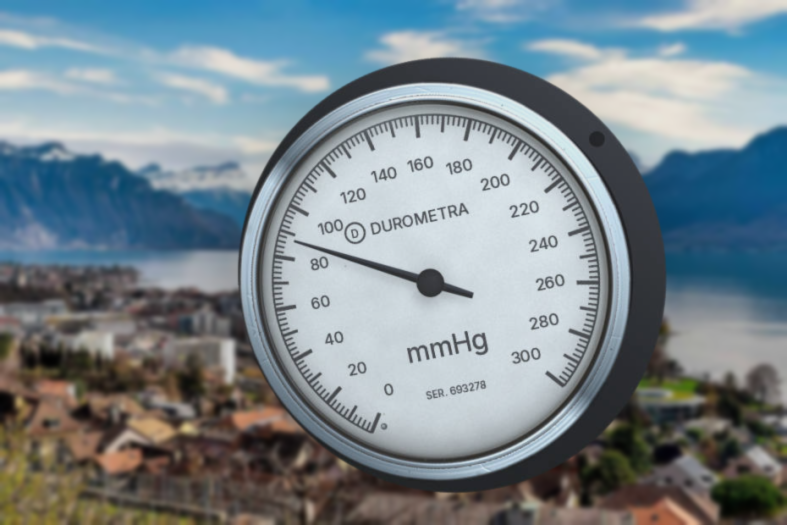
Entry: value=88 unit=mmHg
